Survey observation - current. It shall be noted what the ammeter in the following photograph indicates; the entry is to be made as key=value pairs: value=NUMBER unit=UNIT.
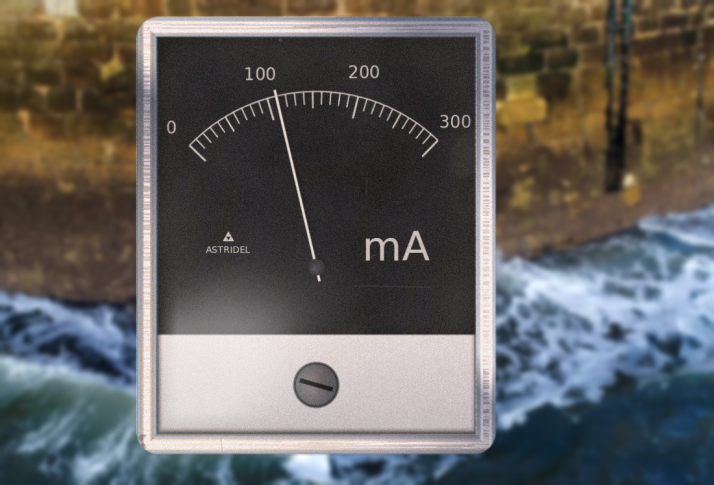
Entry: value=110 unit=mA
